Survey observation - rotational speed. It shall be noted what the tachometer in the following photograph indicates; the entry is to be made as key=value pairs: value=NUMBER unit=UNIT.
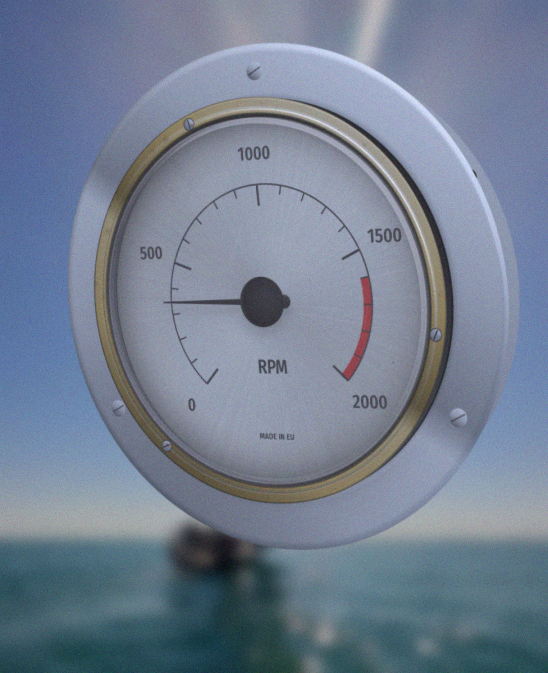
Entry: value=350 unit=rpm
